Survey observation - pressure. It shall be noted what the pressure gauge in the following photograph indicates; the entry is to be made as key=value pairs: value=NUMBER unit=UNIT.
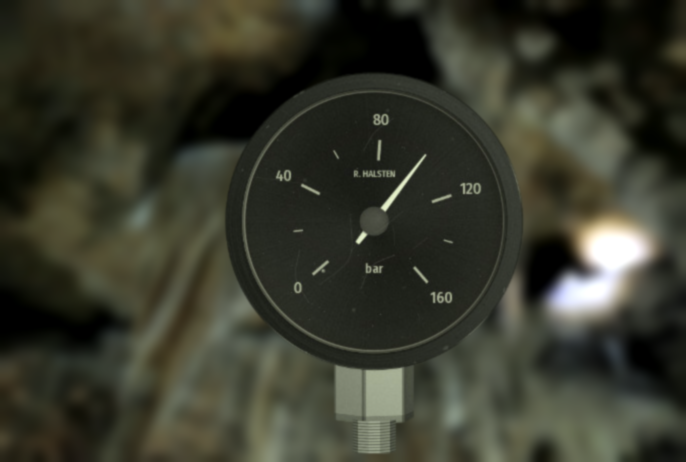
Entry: value=100 unit=bar
